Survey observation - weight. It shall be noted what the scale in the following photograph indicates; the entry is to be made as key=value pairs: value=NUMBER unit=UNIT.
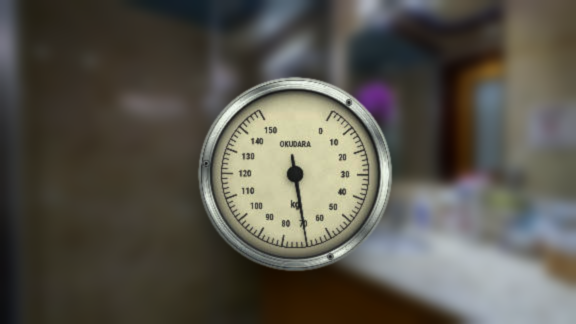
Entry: value=70 unit=kg
